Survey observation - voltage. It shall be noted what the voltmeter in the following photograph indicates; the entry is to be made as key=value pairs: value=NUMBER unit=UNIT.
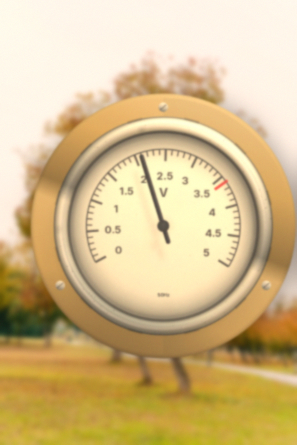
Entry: value=2.1 unit=V
